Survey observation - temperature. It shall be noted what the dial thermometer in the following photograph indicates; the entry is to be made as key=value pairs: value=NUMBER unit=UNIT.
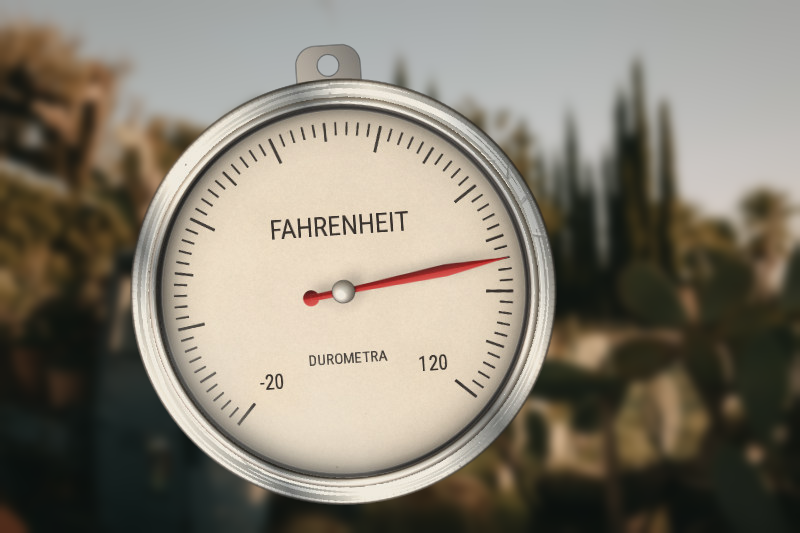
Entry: value=94 unit=°F
